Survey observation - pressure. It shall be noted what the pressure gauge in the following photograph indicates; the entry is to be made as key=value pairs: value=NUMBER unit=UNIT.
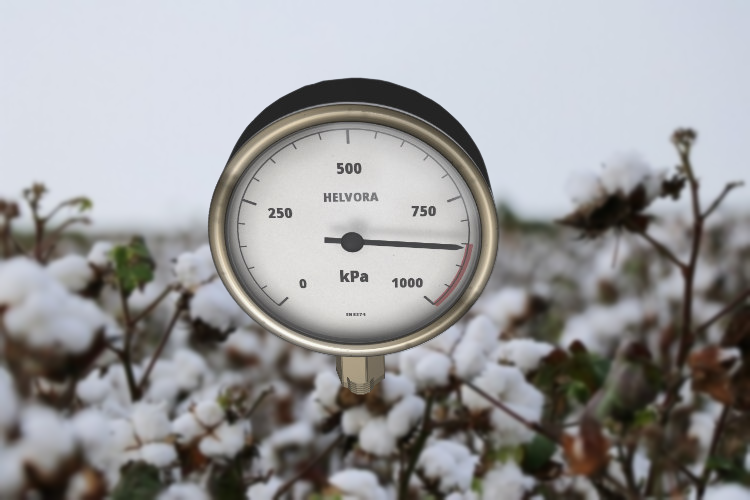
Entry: value=850 unit=kPa
